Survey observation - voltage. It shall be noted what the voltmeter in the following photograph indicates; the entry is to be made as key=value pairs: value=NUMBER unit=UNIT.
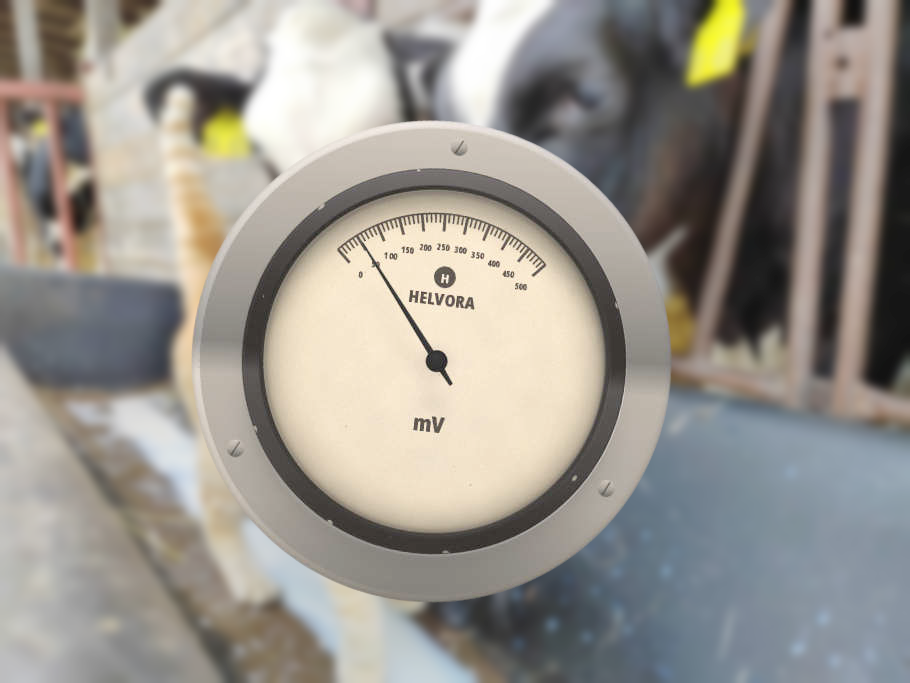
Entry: value=50 unit=mV
